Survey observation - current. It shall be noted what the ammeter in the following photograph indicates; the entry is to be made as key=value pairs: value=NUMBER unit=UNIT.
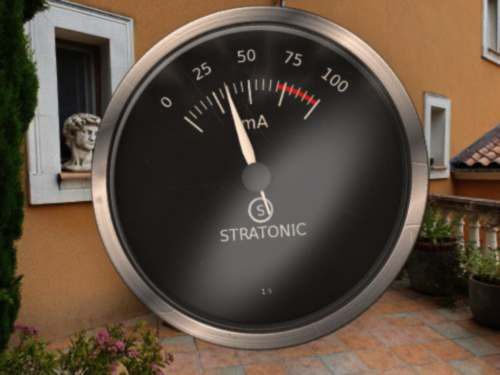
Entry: value=35 unit=mA
